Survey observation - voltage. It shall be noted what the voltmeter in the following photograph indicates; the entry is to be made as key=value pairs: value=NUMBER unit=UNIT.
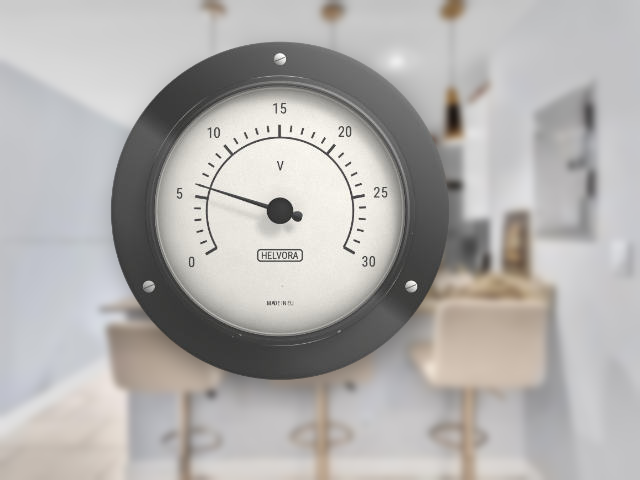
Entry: value=6 unit=V
